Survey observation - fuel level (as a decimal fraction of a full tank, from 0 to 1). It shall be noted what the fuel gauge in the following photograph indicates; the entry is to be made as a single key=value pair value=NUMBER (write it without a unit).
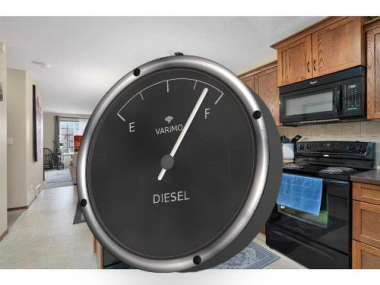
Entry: value=0.875
